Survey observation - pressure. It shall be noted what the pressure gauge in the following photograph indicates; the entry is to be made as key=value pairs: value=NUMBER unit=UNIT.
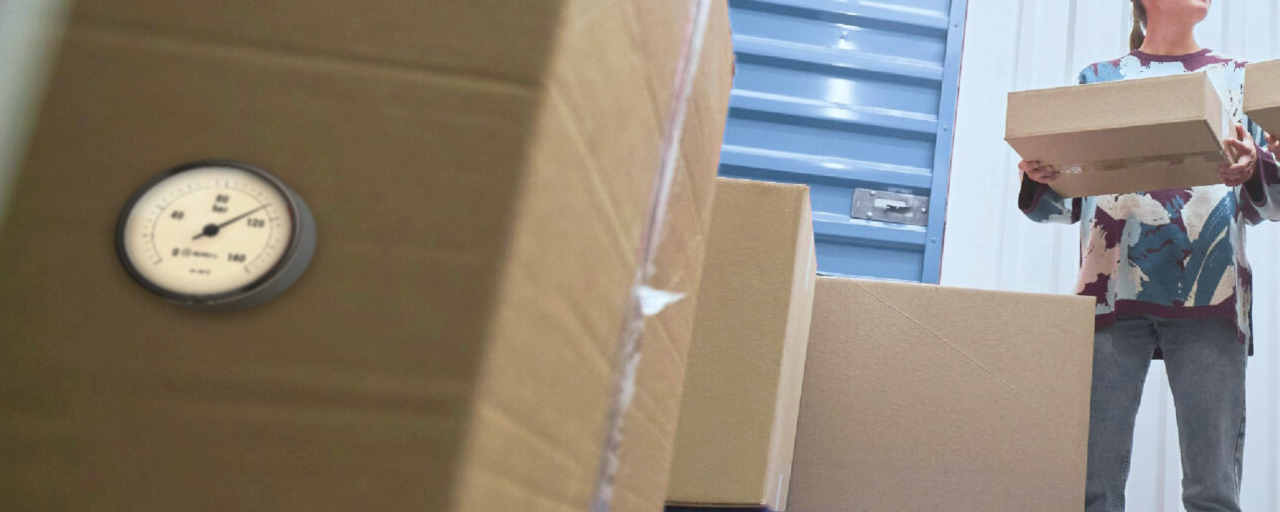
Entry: value=110 unit=bar
